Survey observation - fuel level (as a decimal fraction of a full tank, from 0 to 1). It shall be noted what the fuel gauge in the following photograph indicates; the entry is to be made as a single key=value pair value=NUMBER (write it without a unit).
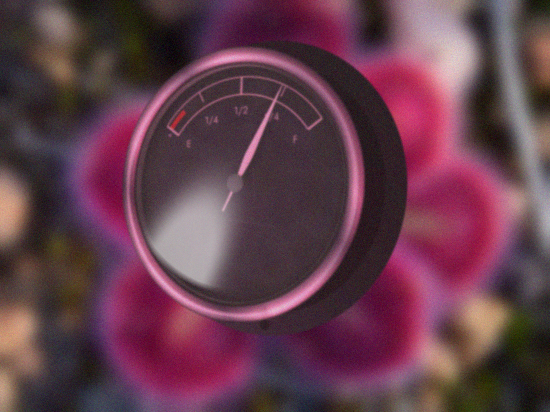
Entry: value=0.75
